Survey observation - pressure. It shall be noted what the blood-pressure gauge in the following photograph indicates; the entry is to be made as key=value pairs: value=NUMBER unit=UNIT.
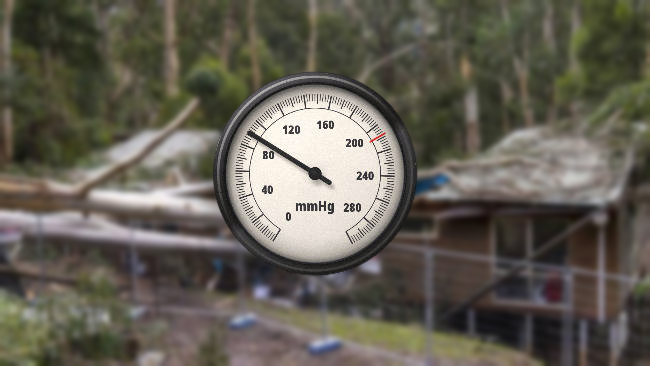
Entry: value=90 unit=mmHg
